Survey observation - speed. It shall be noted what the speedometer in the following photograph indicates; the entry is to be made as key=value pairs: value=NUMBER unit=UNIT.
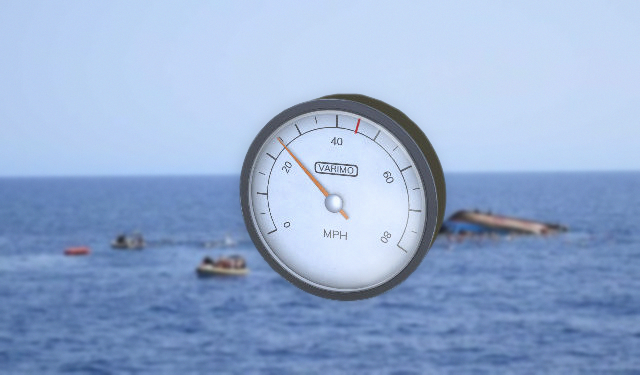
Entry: value=25 unit=mph
